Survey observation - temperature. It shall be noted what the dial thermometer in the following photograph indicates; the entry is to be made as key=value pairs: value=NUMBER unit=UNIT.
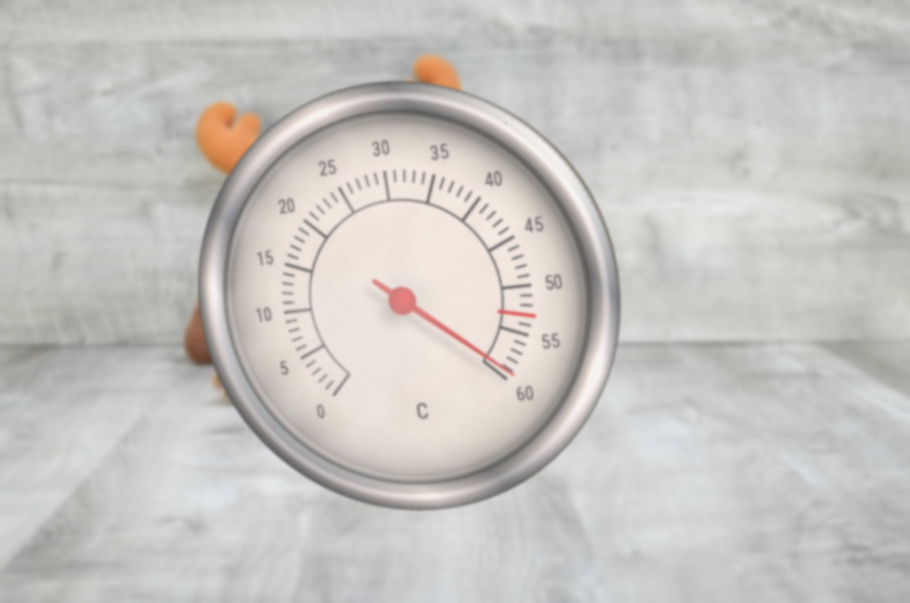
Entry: value=59 unit=°C
